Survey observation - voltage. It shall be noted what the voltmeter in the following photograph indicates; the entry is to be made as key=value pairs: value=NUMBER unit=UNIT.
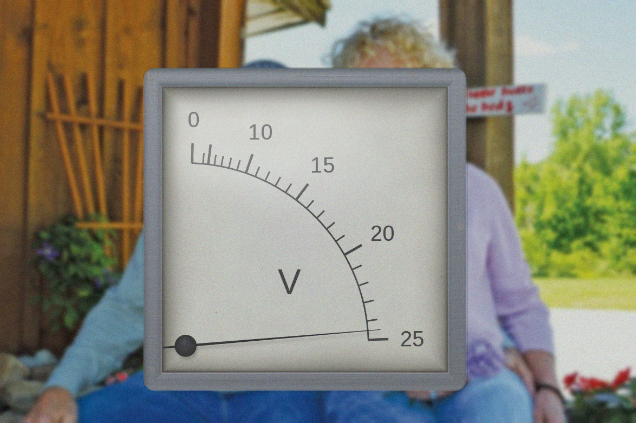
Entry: value=24.5 unit=V
